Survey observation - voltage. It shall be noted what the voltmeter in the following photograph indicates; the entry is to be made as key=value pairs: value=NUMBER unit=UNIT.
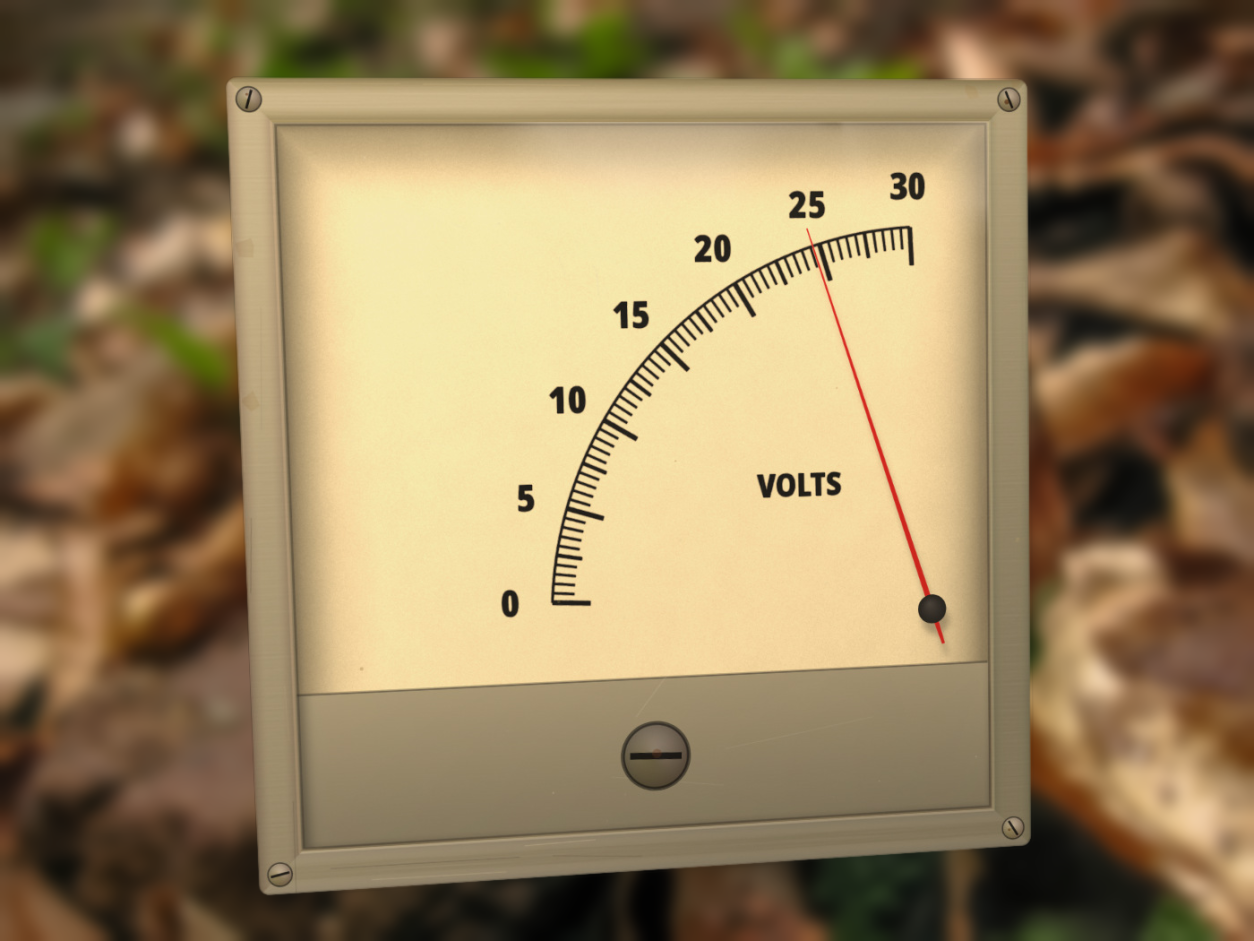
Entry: value=24.5 unit=V
